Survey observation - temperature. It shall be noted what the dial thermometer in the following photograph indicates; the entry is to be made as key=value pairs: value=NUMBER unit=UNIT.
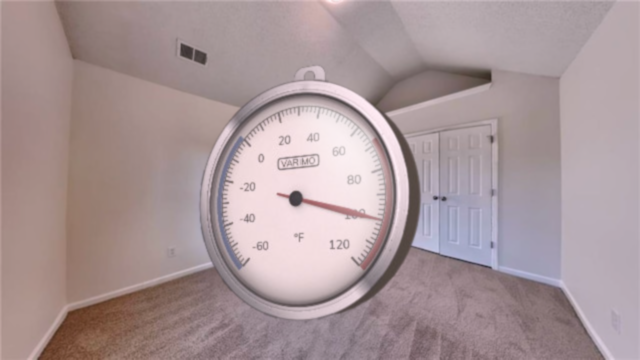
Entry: value=100 unit=°F
